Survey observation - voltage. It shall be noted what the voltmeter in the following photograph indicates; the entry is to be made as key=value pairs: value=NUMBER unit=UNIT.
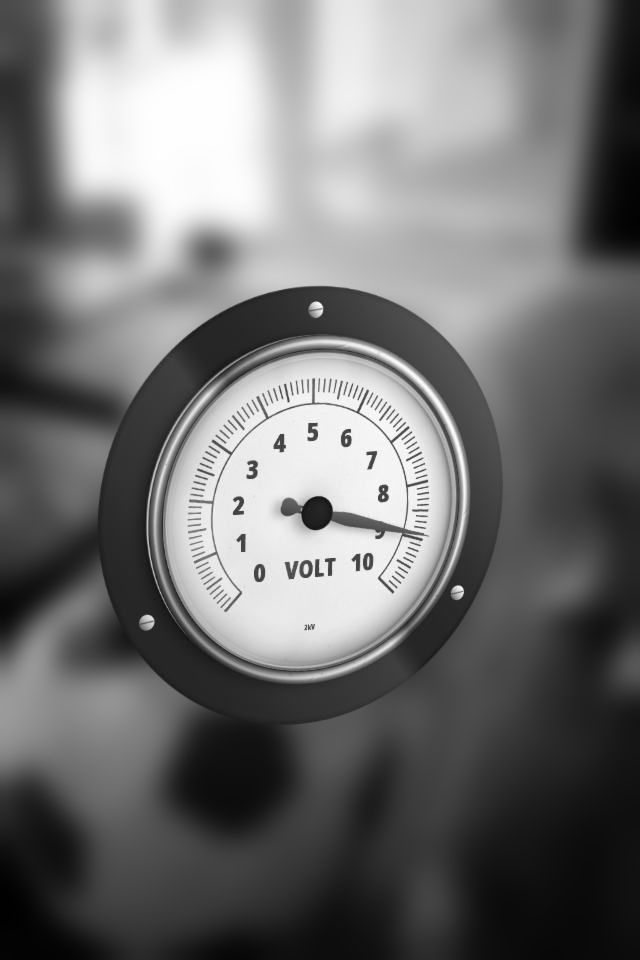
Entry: value=8.9 unit=V
